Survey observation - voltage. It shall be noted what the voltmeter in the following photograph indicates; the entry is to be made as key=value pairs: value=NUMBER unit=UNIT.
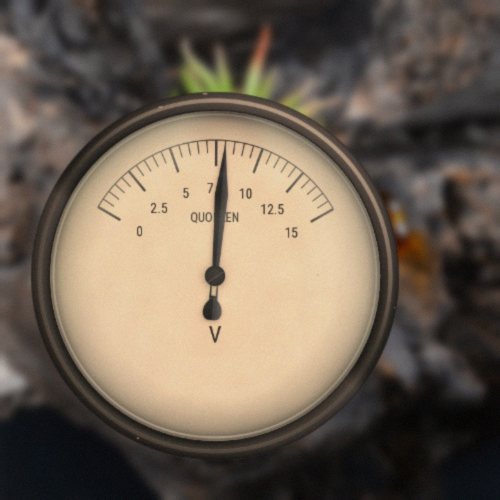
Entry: value=8 unit=V
